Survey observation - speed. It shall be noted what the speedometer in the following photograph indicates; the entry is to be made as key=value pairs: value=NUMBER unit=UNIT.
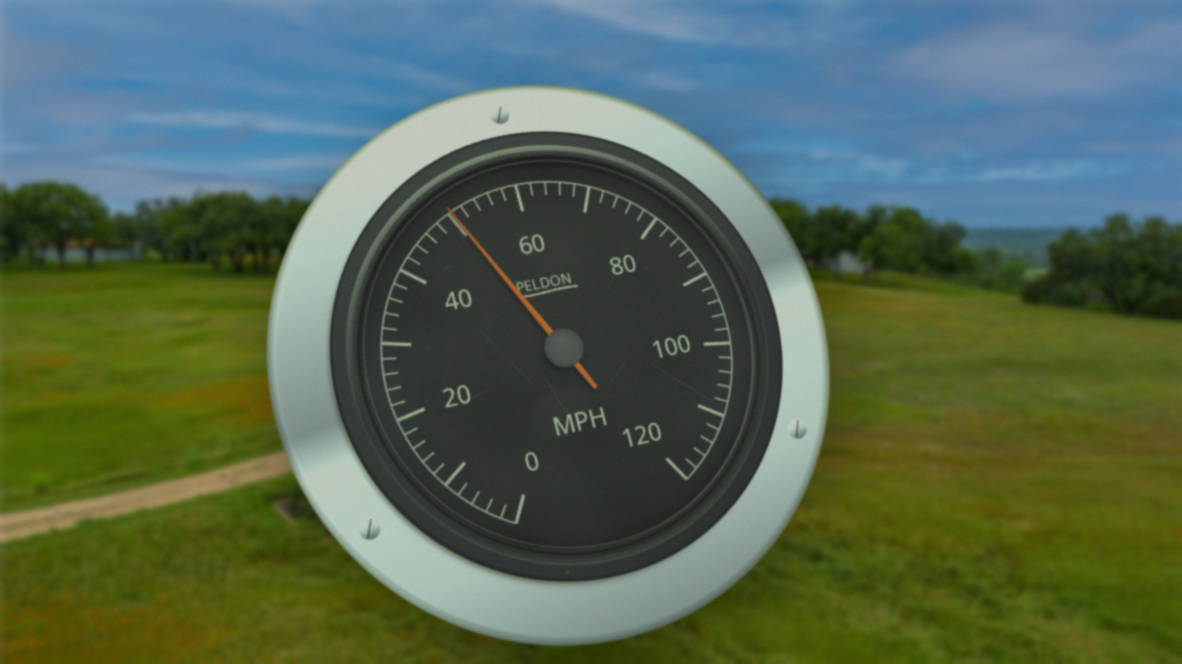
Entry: value=50 unit=mph
